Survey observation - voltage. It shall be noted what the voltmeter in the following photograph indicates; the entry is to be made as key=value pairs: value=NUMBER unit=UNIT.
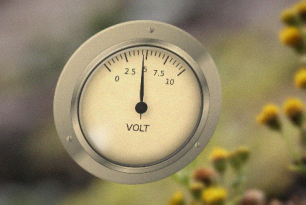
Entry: value=4.5 unit=V
